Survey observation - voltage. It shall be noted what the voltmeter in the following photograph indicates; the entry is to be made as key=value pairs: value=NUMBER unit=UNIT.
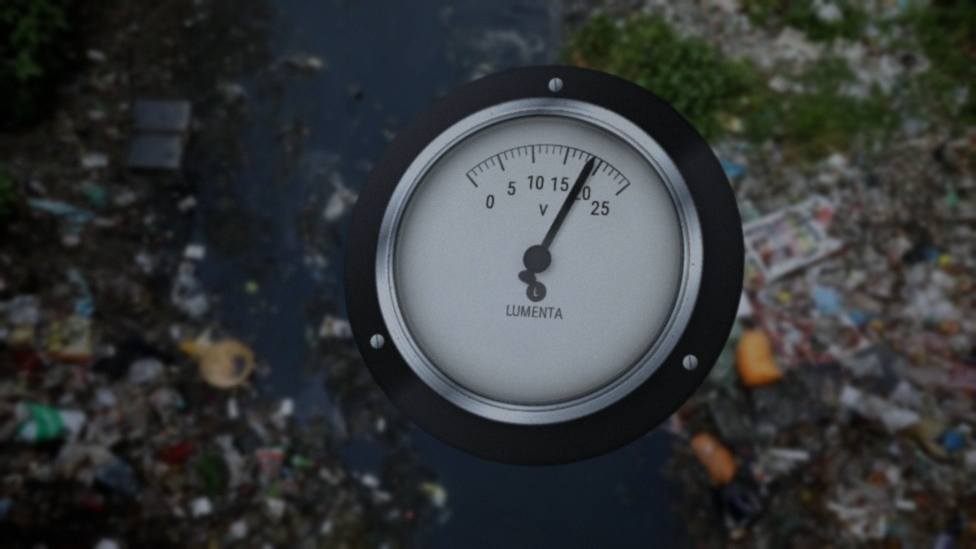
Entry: value=19 unit=V
